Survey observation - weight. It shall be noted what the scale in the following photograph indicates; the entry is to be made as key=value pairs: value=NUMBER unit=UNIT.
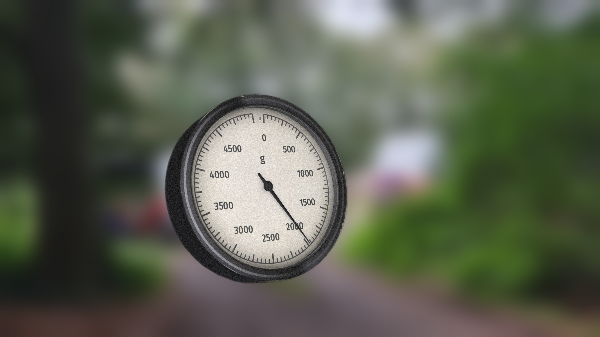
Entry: value=2000 unit=g
